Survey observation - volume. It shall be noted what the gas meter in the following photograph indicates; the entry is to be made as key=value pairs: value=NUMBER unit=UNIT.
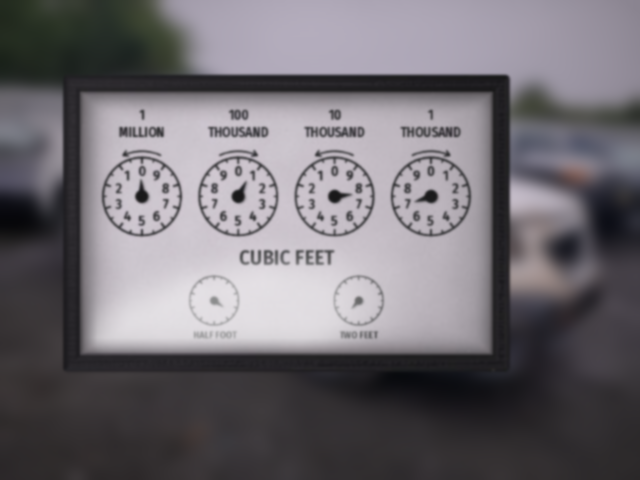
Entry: value=7700 unit=ft³
